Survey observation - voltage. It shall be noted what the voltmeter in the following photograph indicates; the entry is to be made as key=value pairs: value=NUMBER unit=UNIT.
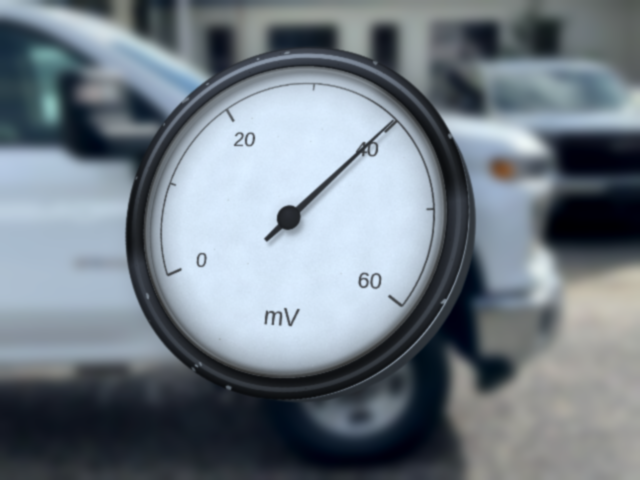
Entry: value=40 unit=mV
